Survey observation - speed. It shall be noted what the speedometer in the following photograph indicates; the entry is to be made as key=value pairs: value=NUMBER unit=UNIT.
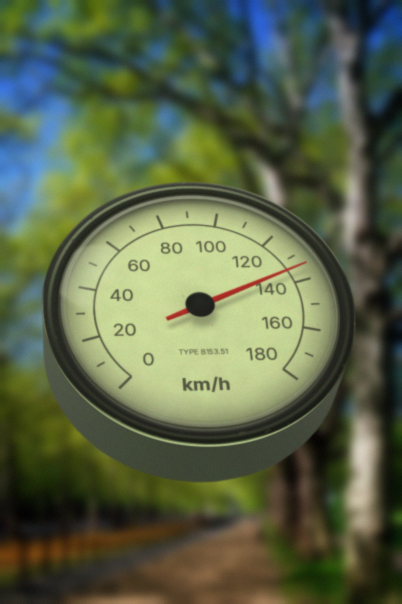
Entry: value=135 unit=km/h
